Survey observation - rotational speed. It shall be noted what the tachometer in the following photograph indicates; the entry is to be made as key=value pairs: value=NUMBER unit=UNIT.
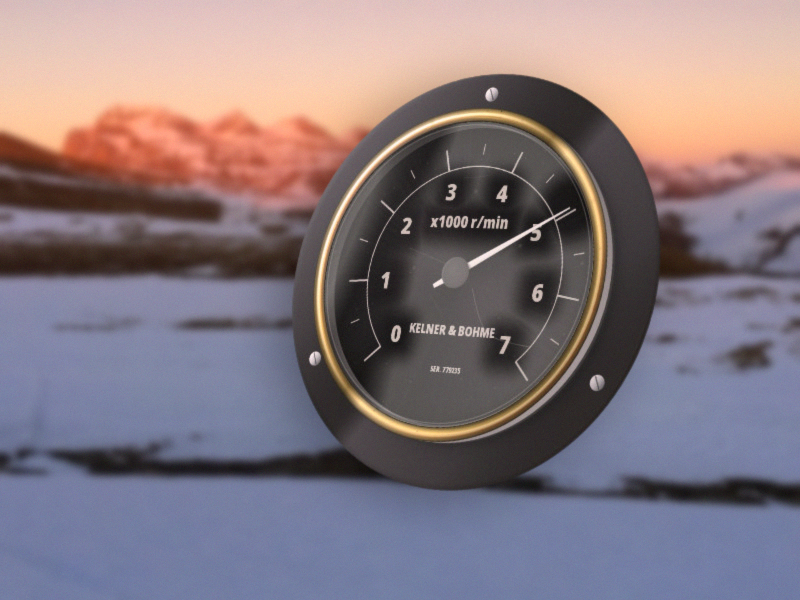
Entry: value=5000 unit=rpm
